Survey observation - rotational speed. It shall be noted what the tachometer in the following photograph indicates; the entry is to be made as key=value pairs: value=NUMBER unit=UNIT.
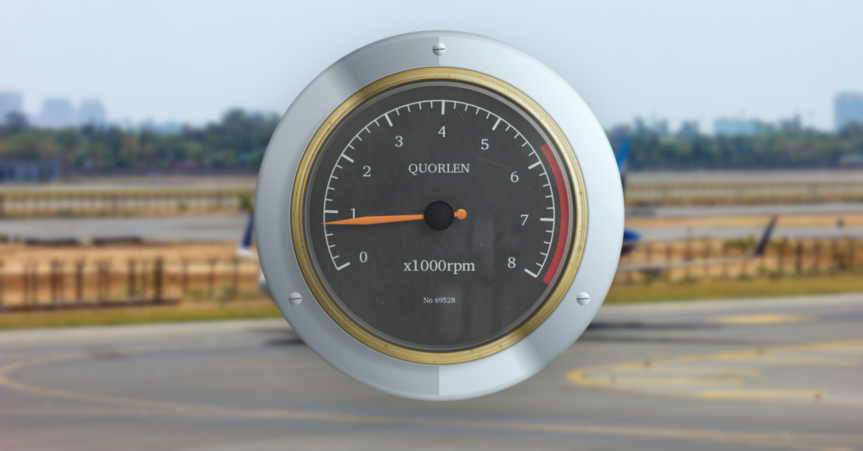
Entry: value=800 unit=rpm
